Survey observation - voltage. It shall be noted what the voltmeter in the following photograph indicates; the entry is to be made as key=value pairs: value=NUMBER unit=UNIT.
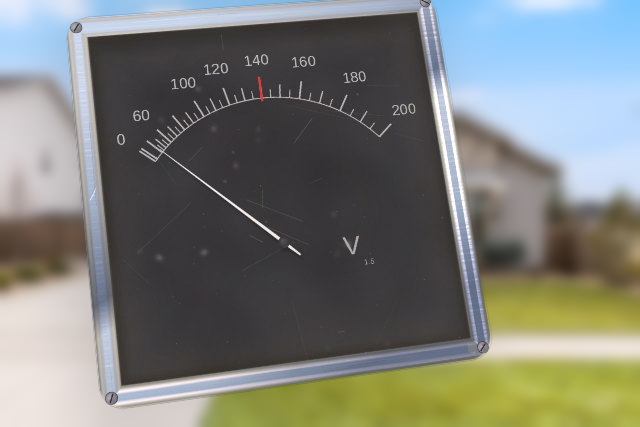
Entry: value=40 unit=V
